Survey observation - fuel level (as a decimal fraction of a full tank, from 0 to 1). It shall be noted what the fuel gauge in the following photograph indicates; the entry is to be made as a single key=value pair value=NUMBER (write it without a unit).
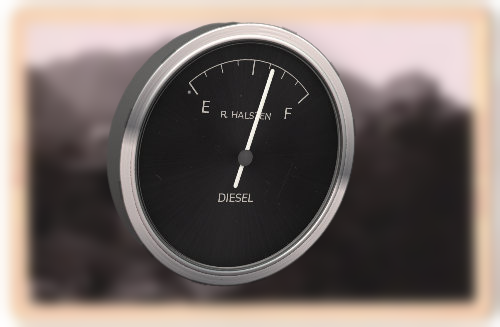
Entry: value=0.625
